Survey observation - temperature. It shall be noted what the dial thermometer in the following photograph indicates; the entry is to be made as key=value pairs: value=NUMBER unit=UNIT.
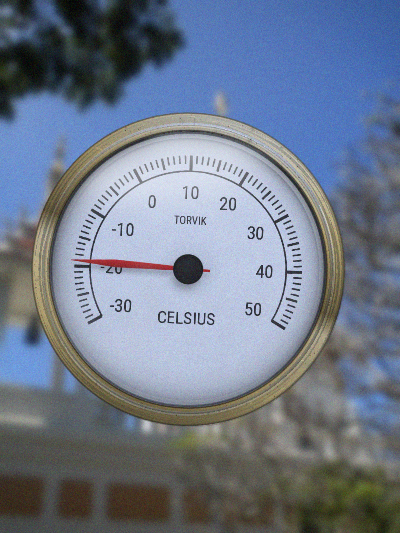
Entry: value=-19 unit=°C
